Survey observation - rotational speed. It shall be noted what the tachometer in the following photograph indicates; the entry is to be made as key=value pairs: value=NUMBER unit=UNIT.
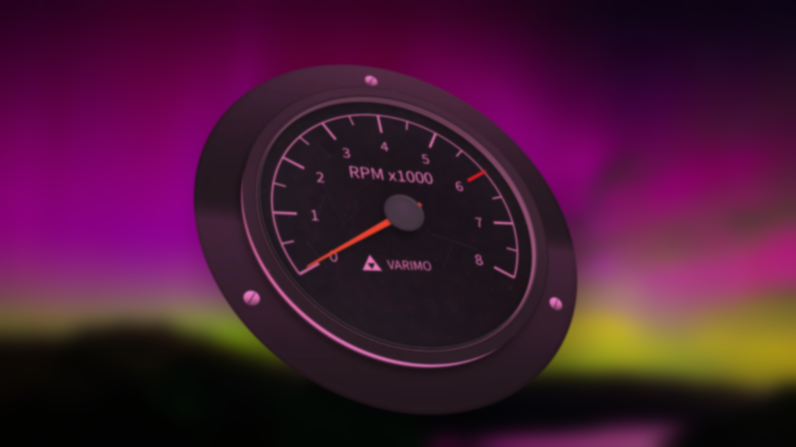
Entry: value=0 unit=rpm
